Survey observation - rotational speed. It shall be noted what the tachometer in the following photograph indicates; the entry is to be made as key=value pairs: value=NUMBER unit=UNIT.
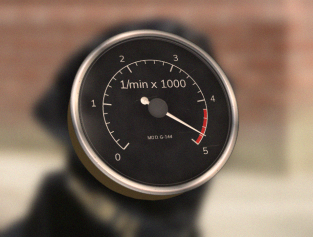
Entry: value=4800 unit=rpm
